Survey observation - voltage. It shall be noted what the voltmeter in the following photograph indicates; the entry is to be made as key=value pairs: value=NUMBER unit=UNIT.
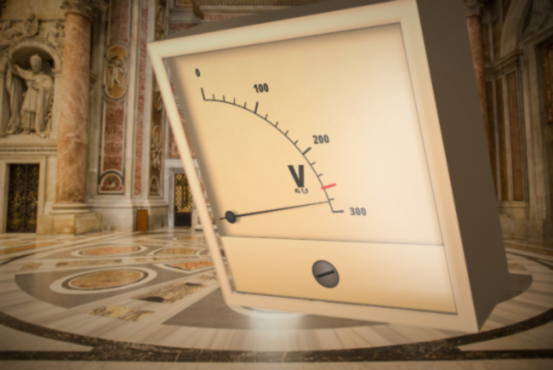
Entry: value=280 unit=V
